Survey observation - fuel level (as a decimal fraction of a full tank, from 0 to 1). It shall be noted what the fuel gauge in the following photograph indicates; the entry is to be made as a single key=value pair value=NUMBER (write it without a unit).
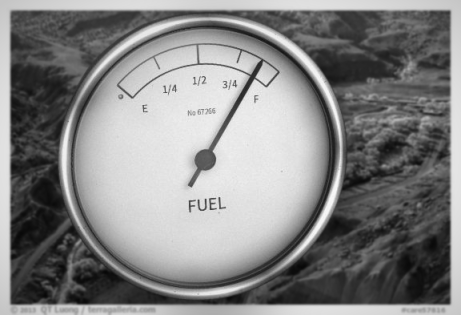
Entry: value=0.875
